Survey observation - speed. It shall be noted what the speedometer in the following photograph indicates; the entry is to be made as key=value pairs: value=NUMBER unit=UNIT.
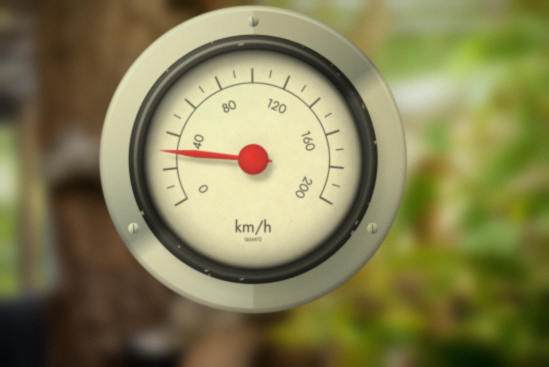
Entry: value=30 unit=km/h
